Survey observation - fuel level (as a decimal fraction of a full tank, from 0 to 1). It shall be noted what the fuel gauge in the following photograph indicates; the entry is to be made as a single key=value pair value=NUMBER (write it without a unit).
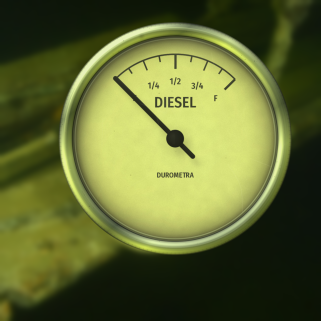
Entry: value=0
